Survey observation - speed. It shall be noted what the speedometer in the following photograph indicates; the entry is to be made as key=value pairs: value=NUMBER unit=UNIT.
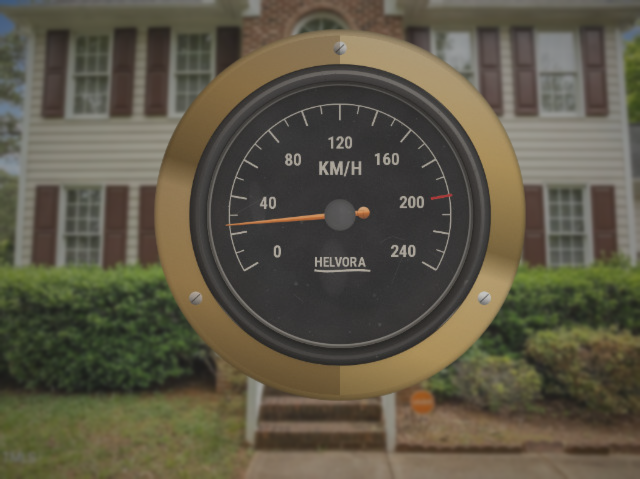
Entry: value=25 unit=km/h
